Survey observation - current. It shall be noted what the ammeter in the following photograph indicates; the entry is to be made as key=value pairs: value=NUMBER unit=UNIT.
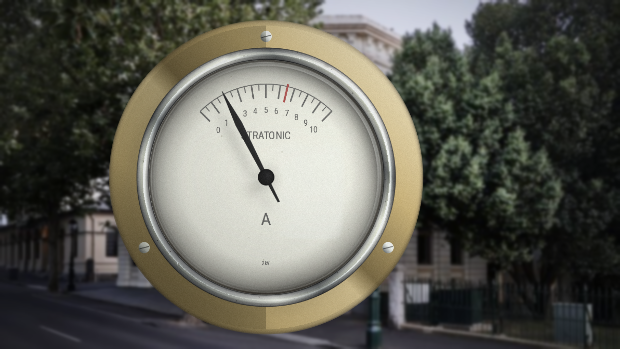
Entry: value=2 unit=A
